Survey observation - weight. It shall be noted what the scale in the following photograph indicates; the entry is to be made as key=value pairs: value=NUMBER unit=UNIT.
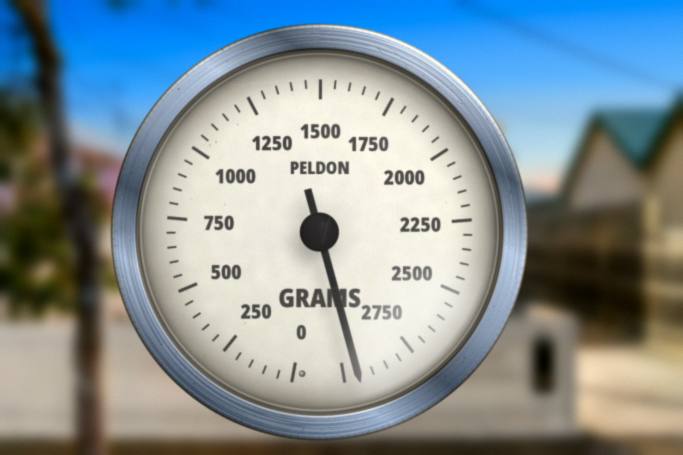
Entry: value=2950 unit=g
